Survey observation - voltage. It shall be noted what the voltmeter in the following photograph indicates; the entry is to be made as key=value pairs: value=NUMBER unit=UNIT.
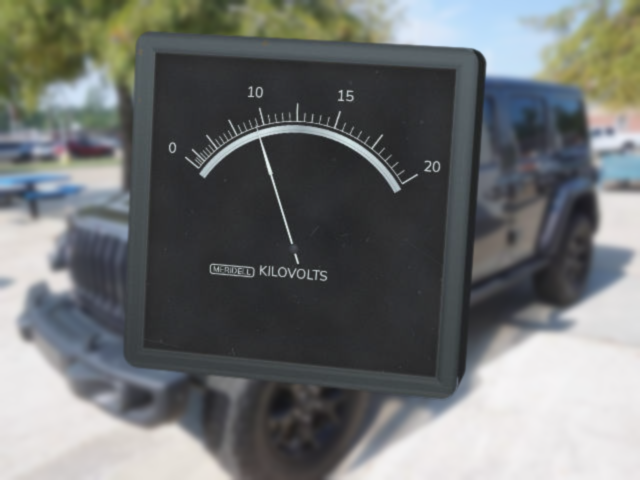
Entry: value=9.5 unit=kV
